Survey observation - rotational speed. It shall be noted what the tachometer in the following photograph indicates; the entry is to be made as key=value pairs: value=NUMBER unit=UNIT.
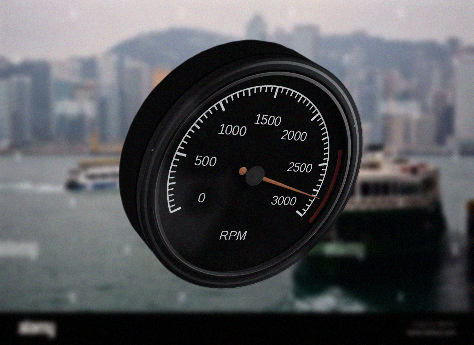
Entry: value=2800 unit=rpm
